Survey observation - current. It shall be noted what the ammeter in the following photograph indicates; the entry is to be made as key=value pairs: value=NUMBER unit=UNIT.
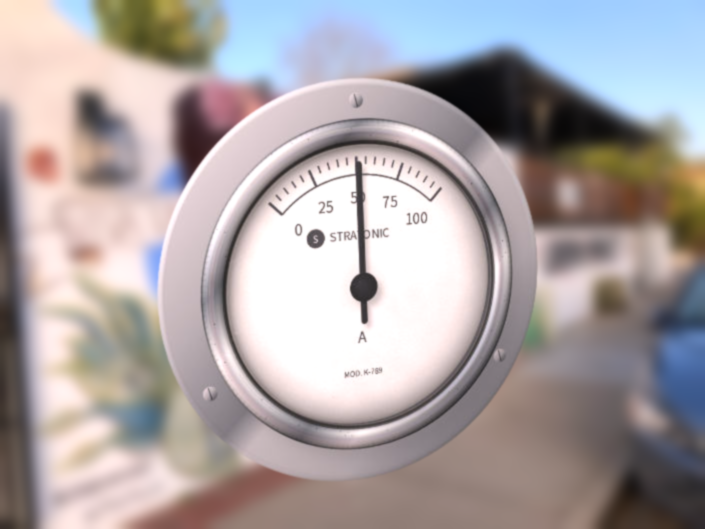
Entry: value=50 unit=A
